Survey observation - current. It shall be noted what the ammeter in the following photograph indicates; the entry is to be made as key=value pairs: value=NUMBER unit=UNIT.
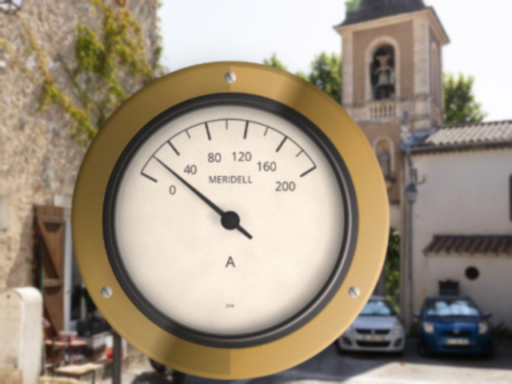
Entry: value=20 unit=A
